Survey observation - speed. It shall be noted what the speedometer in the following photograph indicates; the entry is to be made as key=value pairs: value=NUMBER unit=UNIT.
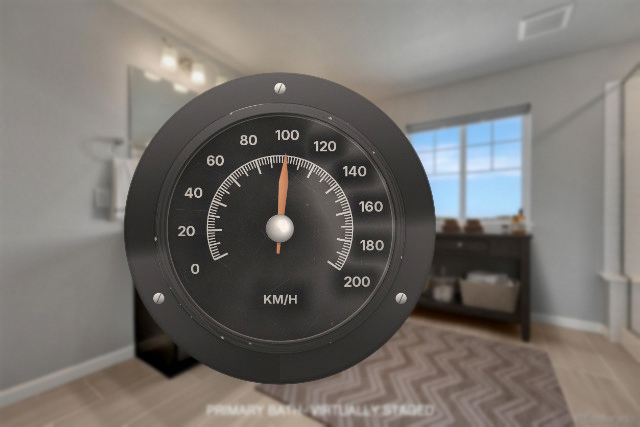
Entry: value=100 unit=km/h
